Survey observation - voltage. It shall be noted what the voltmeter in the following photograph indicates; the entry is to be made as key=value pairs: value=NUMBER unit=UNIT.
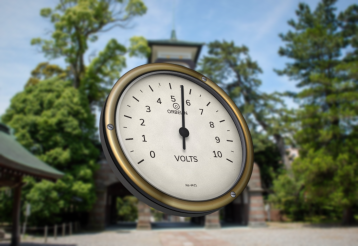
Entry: value=5.5 unit=V
